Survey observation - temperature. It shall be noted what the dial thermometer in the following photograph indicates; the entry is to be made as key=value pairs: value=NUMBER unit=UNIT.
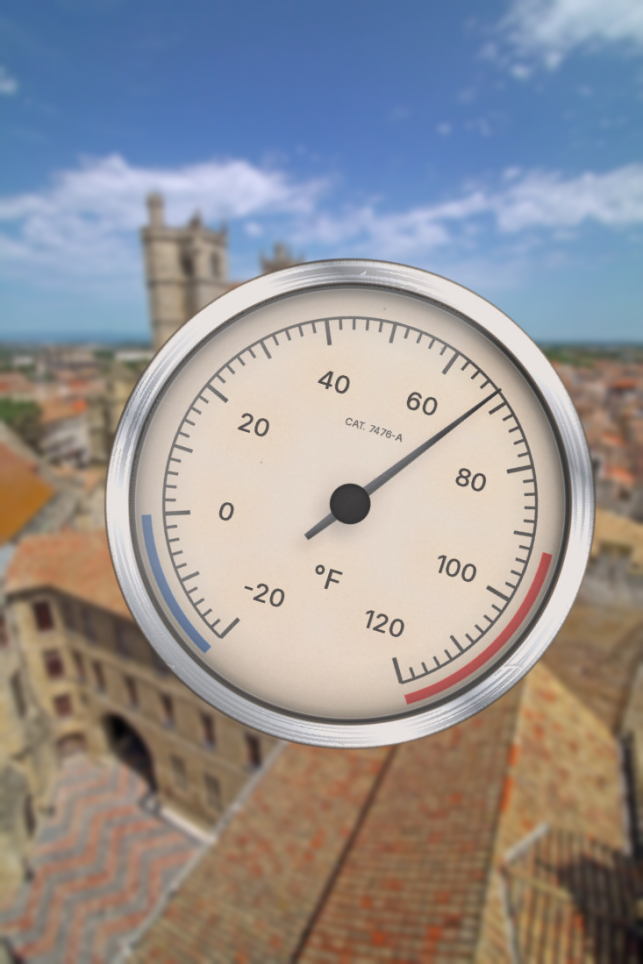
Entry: value=68 unit=°F
